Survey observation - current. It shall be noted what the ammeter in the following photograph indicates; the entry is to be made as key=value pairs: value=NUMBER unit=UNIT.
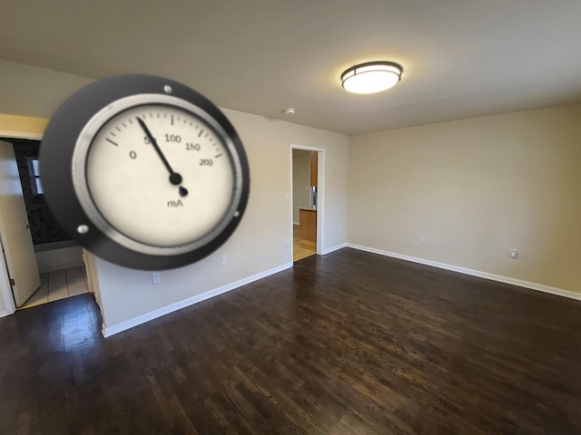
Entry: value=50 unit=mA
